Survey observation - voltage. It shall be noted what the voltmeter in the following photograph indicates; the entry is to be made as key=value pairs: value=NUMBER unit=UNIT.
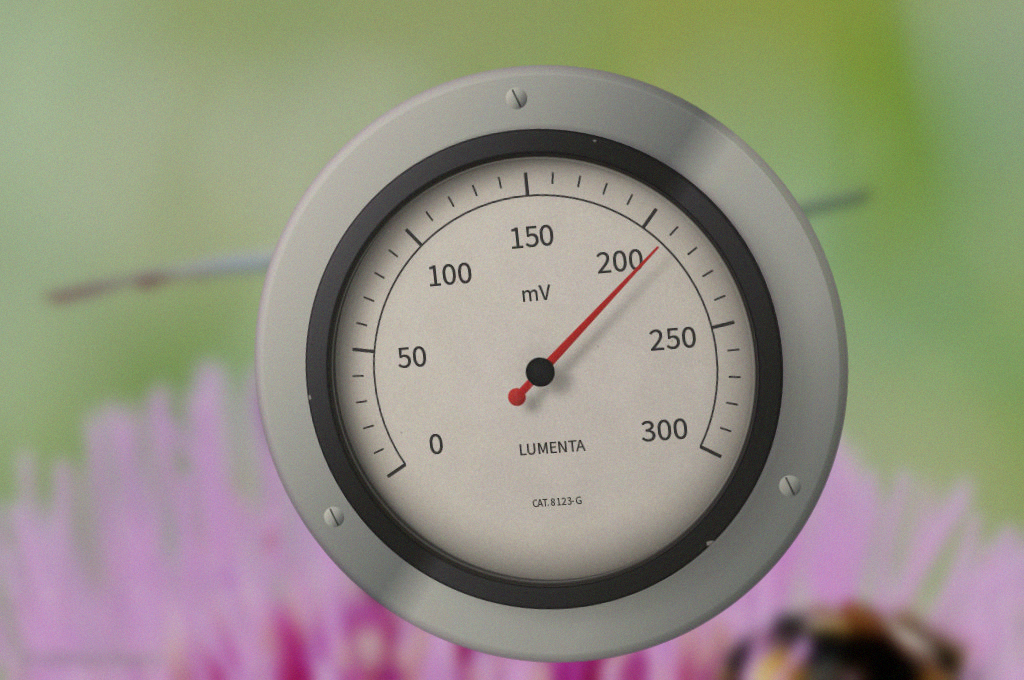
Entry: value=210 unit=mV
